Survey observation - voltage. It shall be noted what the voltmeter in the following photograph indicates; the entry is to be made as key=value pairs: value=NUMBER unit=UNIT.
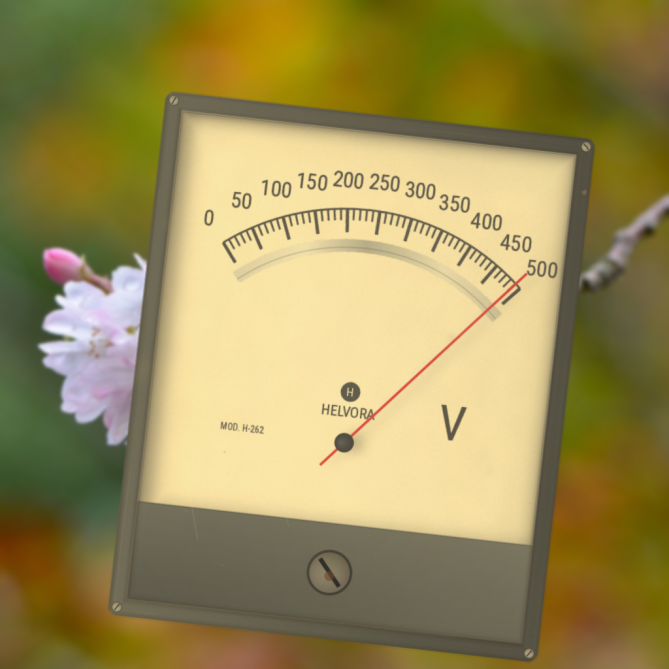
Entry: value=490 unit=V
